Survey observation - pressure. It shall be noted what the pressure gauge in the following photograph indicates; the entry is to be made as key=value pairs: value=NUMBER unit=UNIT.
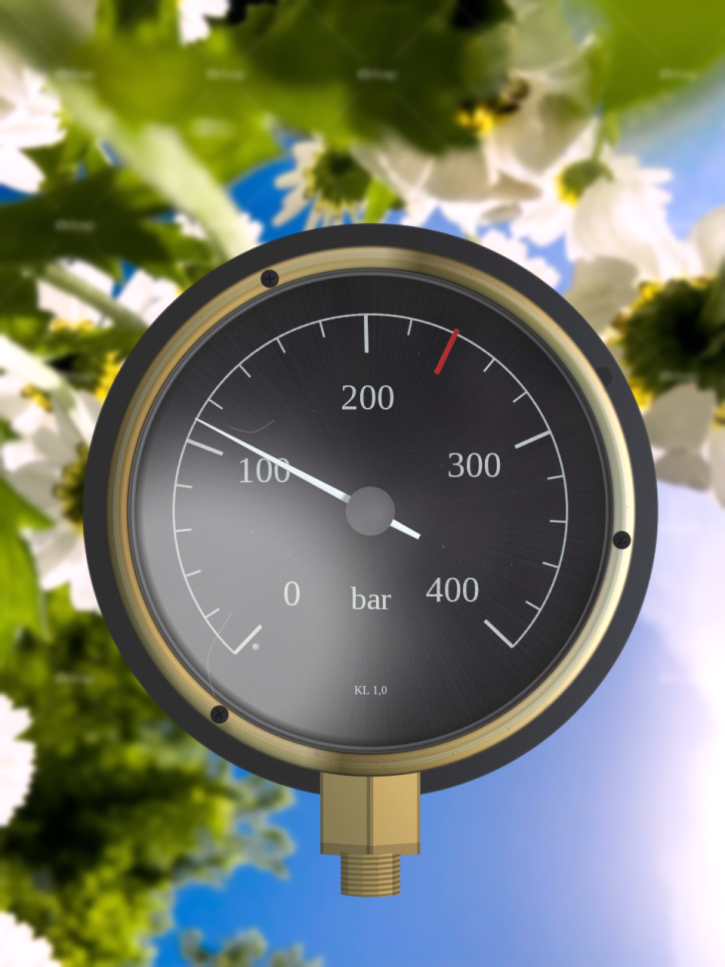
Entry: value=110 unit=bar
